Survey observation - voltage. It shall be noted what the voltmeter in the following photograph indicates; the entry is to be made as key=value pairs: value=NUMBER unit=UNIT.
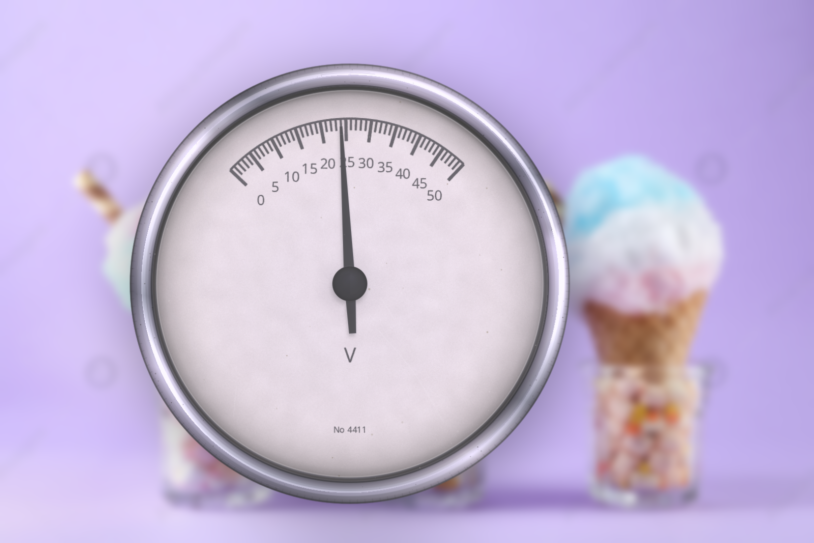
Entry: value=24 unit=V
